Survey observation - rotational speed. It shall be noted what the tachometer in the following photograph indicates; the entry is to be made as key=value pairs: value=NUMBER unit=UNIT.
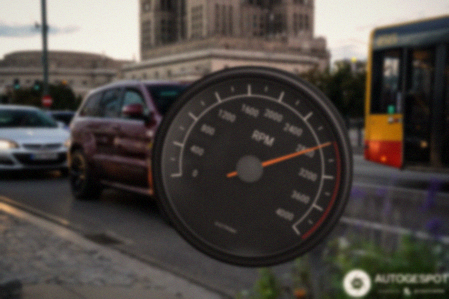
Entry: value=2800 unit=rpm
